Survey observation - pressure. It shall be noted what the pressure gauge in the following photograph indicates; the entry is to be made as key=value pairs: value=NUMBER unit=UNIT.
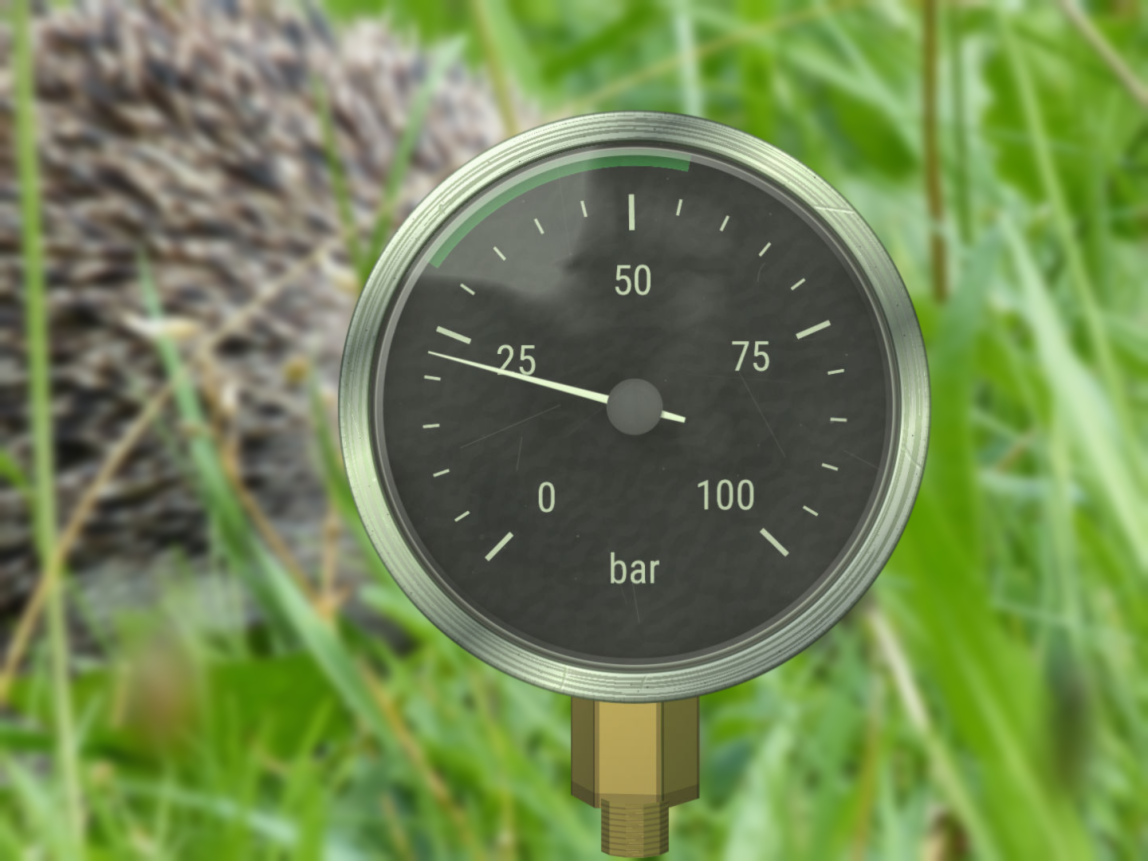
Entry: value=22.5 unit=bar
